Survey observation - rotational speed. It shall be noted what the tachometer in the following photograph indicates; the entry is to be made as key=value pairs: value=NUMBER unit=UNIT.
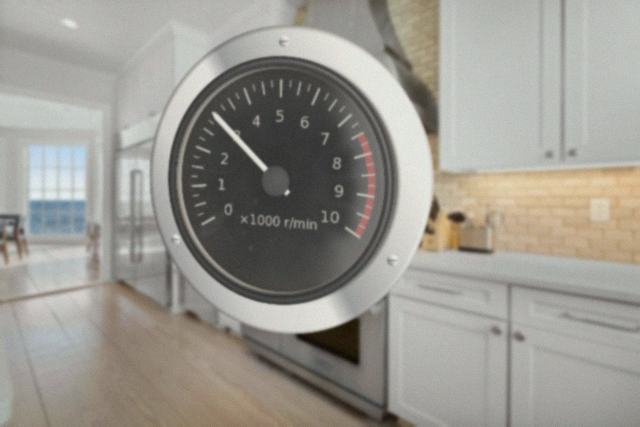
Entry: value=3000 unit=rpm
